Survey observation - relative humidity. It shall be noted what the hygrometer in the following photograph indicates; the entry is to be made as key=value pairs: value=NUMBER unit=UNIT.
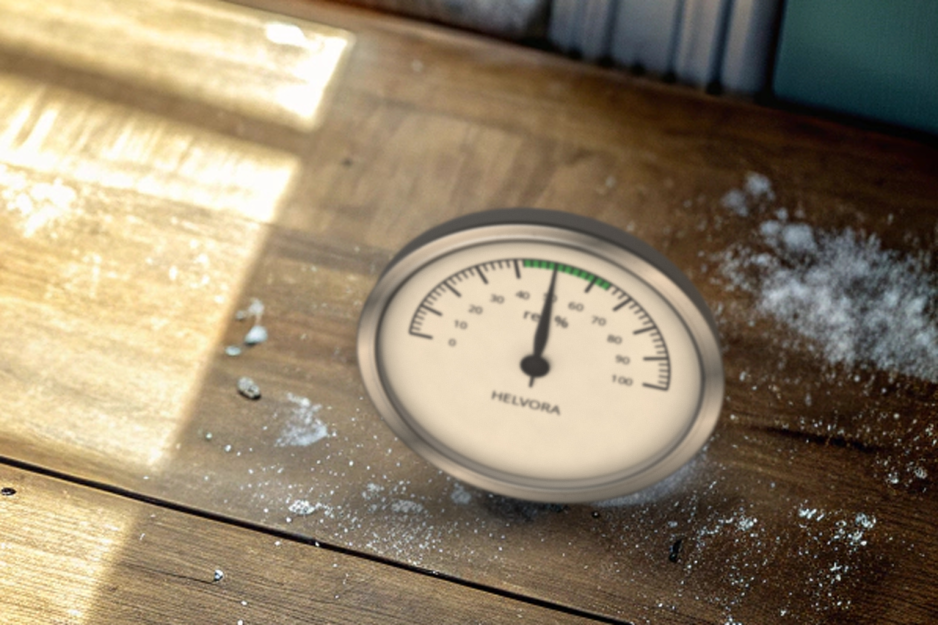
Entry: value=50 unit=%
